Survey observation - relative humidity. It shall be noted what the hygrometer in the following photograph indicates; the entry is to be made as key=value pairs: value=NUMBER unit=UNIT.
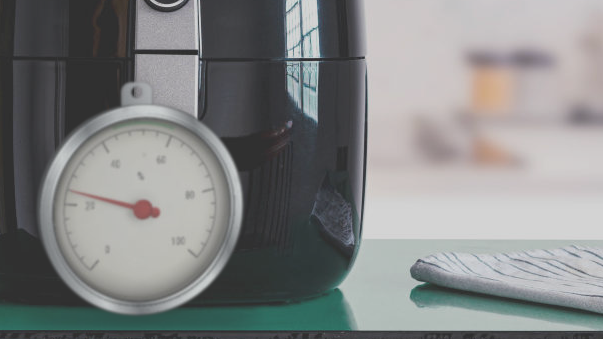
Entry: value=24 unit=%
